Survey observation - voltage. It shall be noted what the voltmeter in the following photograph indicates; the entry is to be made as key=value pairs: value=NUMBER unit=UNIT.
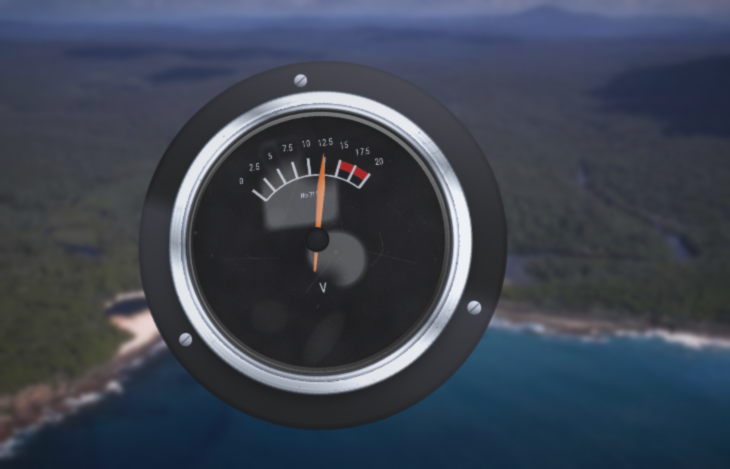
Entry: value=12.5 unit=V
